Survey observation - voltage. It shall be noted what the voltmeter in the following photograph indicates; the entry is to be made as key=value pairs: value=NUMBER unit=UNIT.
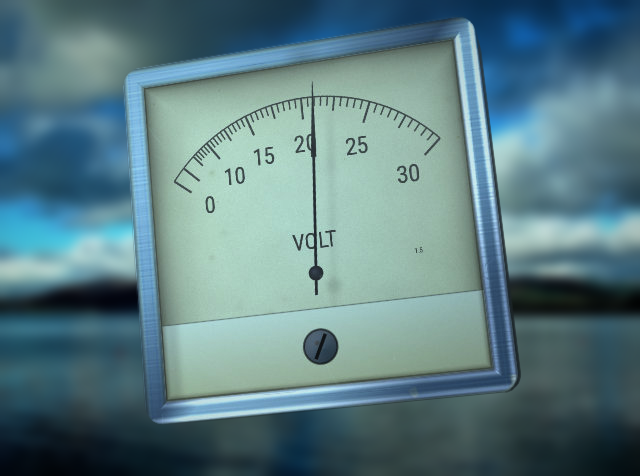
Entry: value=21 unit=V
